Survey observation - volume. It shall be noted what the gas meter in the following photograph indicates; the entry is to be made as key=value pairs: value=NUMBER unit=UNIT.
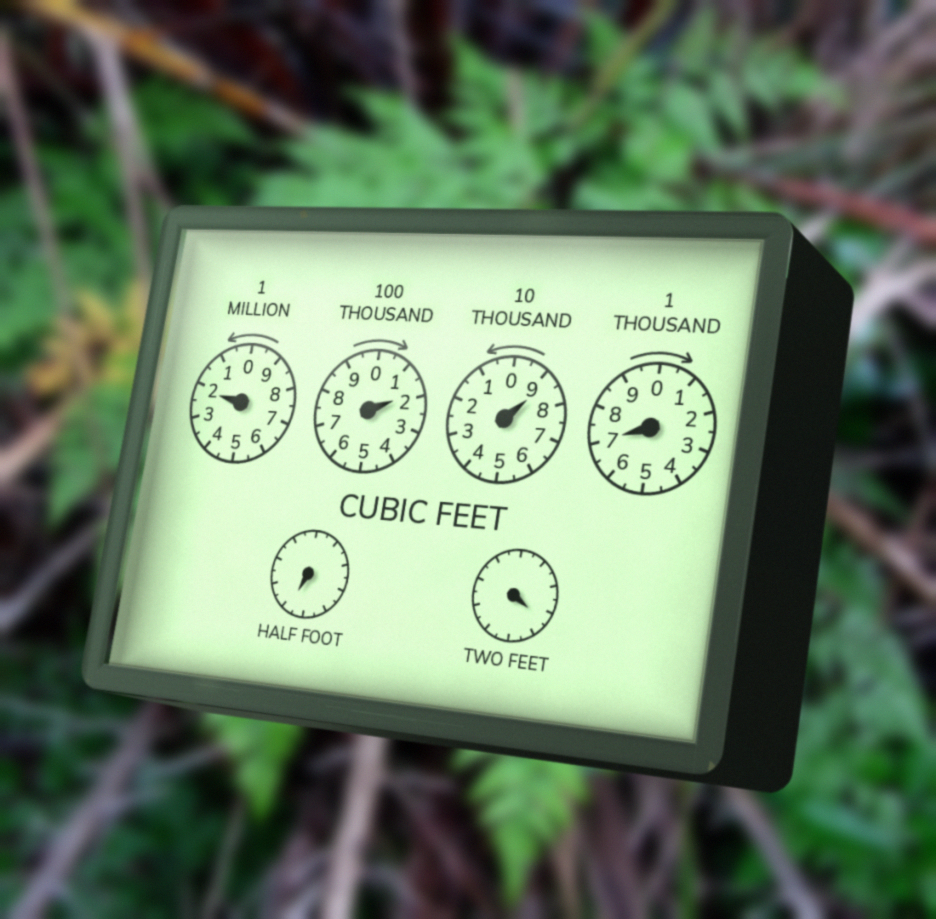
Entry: value=218700 unit=ft³
